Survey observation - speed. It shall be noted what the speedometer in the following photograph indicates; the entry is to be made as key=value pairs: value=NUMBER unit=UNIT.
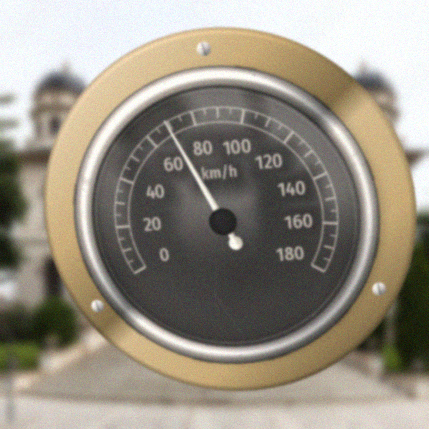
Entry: value=70 unit=km/h
